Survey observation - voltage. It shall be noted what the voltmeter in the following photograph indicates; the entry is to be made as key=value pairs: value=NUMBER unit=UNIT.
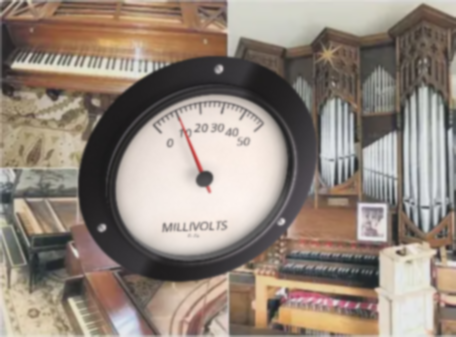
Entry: value=10 unit=mV
